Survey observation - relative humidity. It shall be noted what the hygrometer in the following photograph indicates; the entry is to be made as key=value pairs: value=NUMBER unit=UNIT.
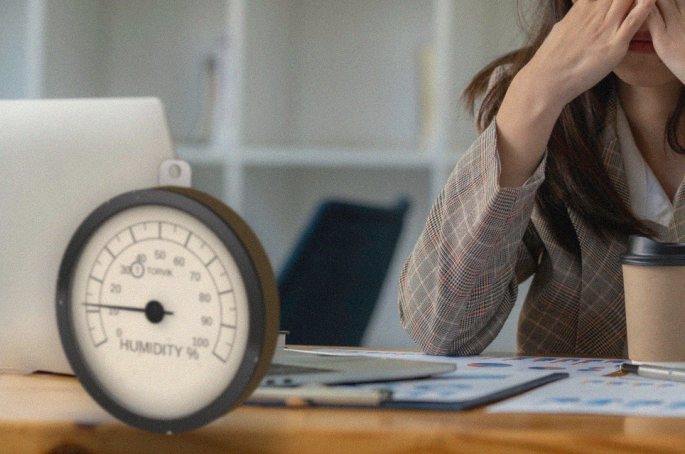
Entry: value=12.5 unit=%
